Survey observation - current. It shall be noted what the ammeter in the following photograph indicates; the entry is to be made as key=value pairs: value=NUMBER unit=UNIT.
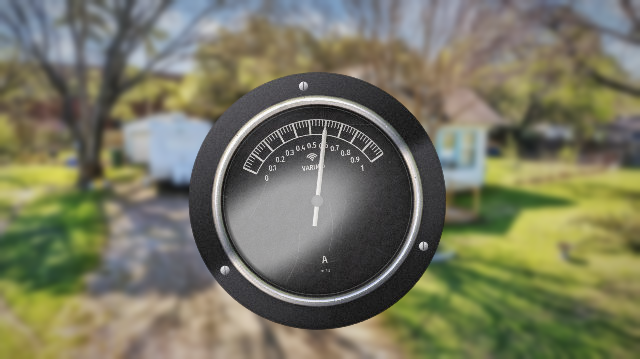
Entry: value=0.6 unit=A
